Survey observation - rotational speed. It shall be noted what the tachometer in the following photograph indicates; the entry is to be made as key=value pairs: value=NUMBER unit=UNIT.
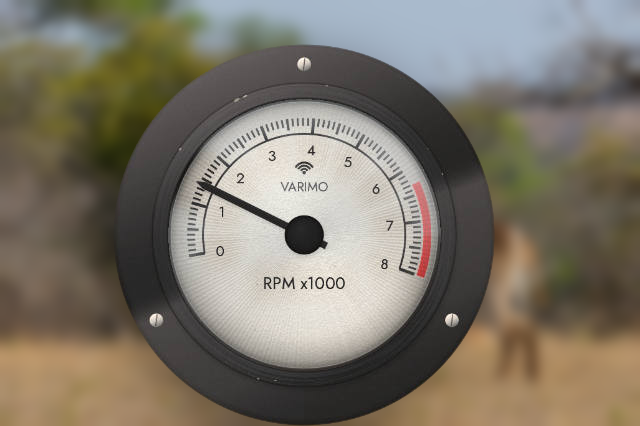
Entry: value=1400 unit=rpm
